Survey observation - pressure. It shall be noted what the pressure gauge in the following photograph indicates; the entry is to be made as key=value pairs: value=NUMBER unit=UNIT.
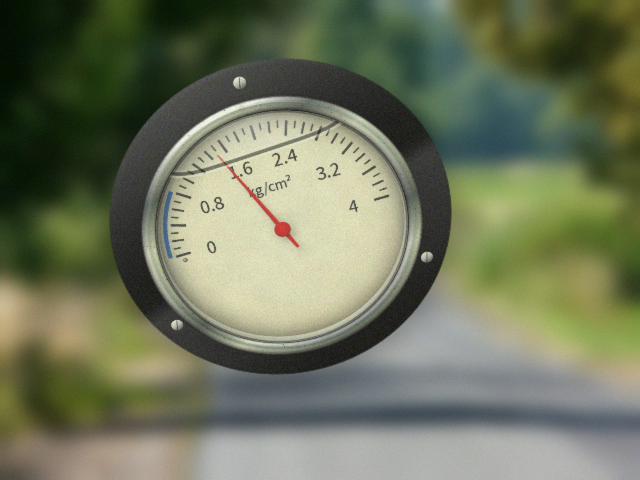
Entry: value=1.5 unit=kg/cm²
